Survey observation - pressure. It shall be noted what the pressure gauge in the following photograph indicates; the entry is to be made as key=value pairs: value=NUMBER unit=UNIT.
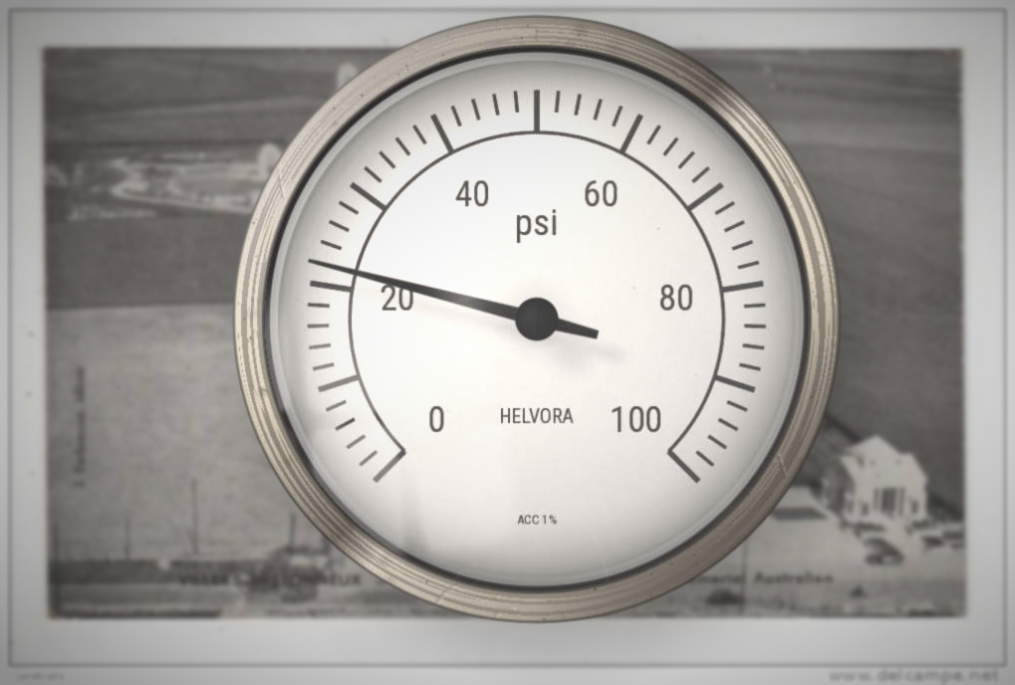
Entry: value=22 unit=psi
